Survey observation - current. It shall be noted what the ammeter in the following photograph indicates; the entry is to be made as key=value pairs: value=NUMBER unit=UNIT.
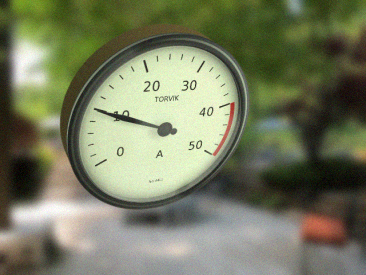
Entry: value=10 unit=A
